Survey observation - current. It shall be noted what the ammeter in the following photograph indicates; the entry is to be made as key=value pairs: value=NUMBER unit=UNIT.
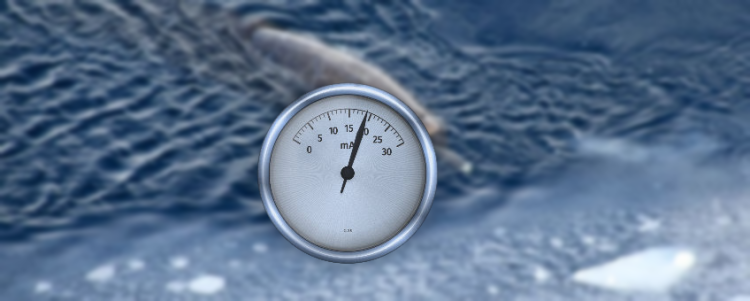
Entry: value=19 unit=mA
